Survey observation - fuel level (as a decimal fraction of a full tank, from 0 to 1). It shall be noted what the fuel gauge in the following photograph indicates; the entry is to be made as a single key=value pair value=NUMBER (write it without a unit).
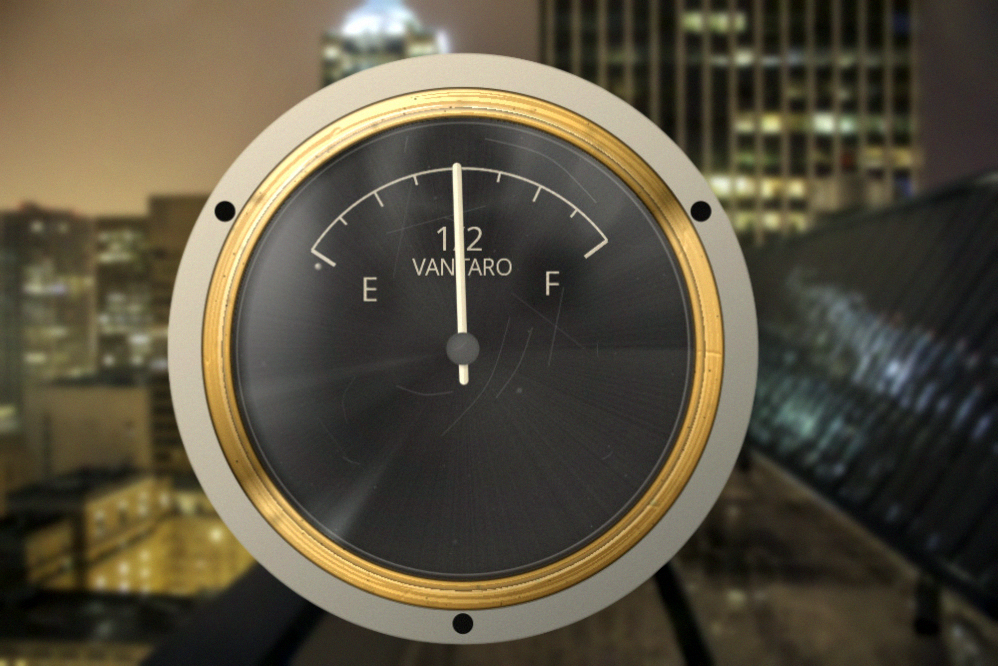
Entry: value=0.5
